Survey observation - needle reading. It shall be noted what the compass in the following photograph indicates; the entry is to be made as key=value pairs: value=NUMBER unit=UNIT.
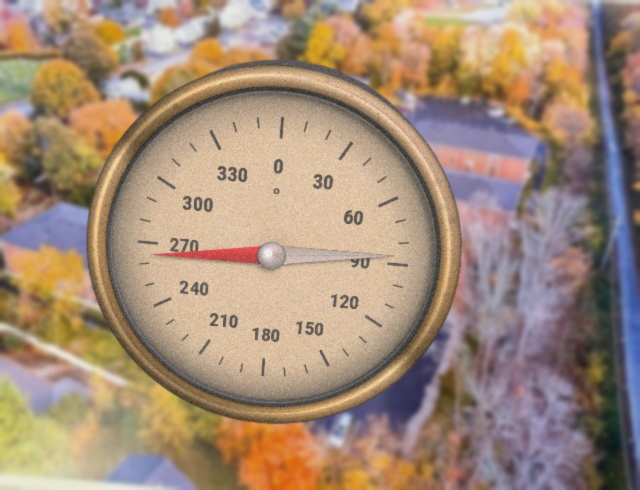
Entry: value=265 unit=°
